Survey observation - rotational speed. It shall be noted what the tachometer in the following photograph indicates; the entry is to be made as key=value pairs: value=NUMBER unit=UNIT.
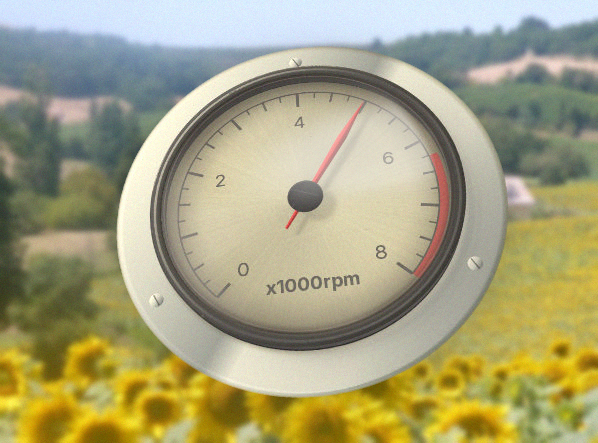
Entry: value=5000 unit=rpm
